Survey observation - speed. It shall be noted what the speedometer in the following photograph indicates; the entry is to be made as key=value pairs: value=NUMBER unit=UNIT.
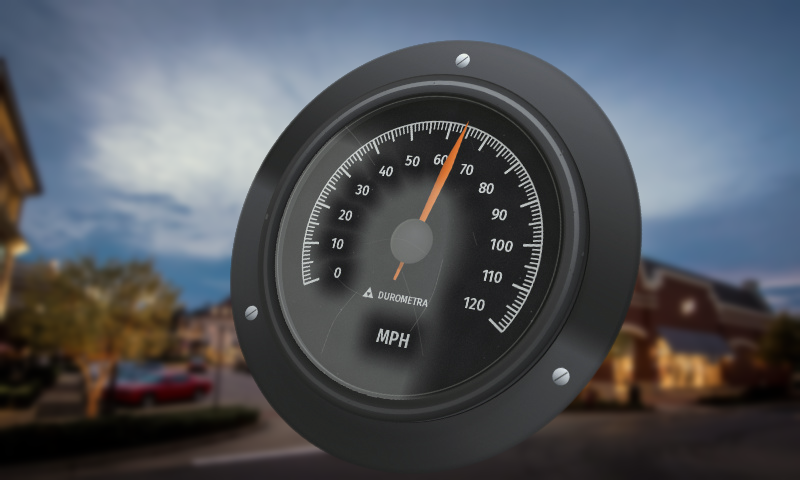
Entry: value=65 unit=mph
